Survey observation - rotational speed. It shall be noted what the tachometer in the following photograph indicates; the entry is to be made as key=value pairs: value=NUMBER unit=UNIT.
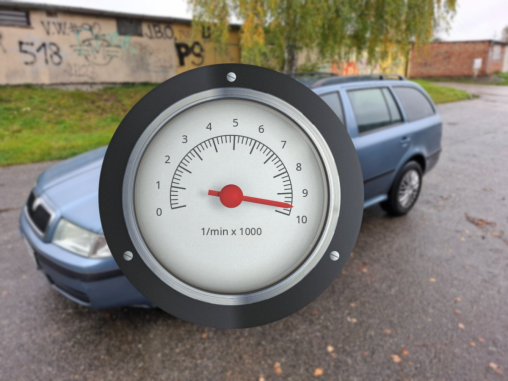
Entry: value=9600 unit=rpm
